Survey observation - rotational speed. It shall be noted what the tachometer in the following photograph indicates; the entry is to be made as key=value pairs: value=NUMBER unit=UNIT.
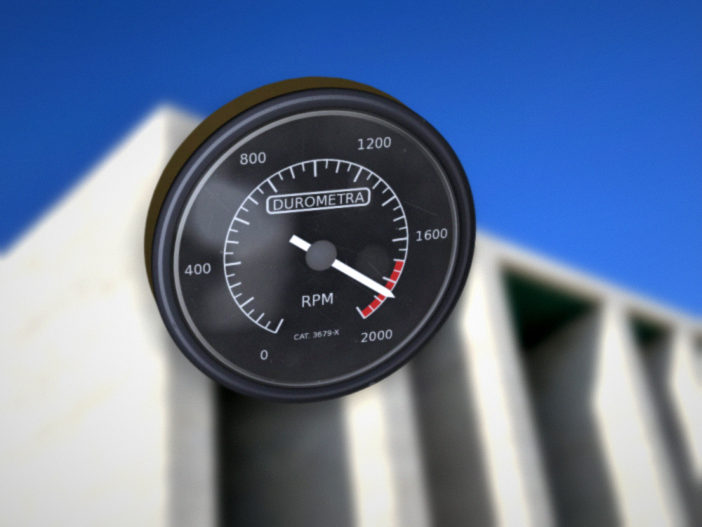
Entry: value=1850 unit=rpm
